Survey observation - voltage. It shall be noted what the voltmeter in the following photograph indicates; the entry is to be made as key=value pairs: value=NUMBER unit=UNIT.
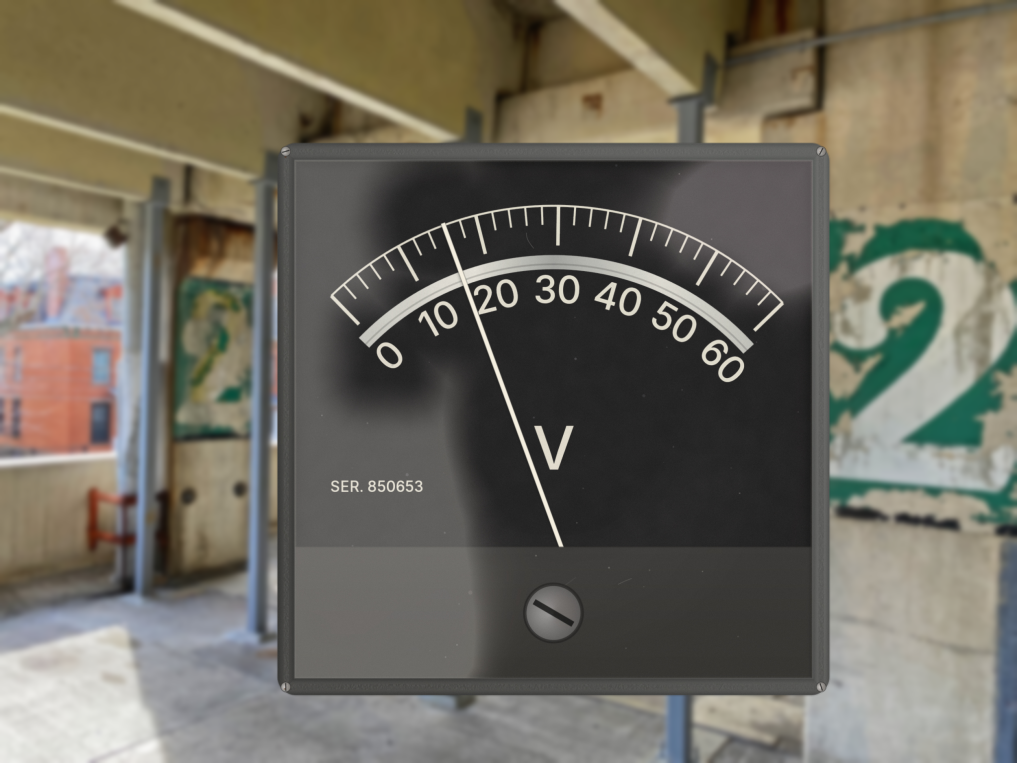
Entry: value=16 unit=V
